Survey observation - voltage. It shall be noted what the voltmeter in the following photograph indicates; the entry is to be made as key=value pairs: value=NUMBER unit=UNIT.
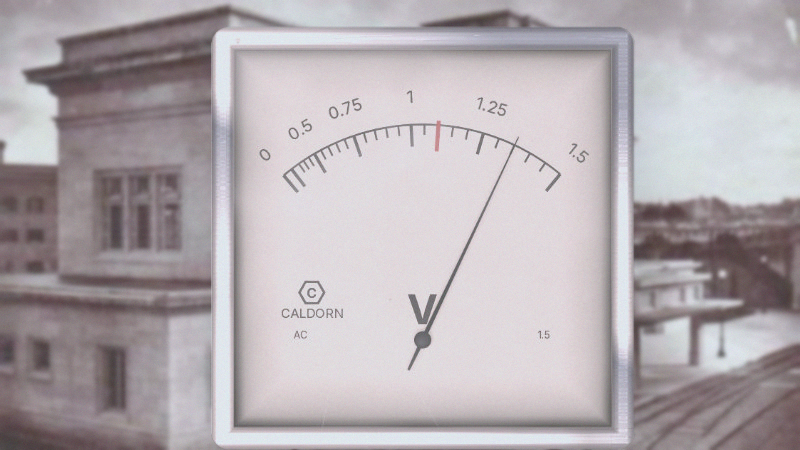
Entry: value=1.35 unit=V
